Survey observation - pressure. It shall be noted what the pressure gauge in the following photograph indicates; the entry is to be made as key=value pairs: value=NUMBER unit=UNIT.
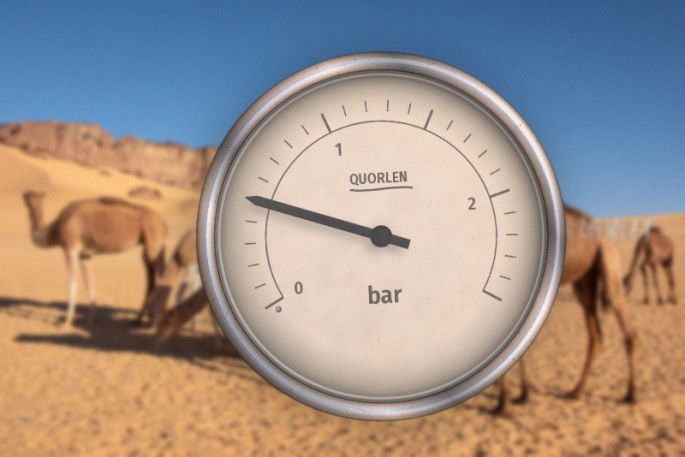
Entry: value=0.5 unit=bar
